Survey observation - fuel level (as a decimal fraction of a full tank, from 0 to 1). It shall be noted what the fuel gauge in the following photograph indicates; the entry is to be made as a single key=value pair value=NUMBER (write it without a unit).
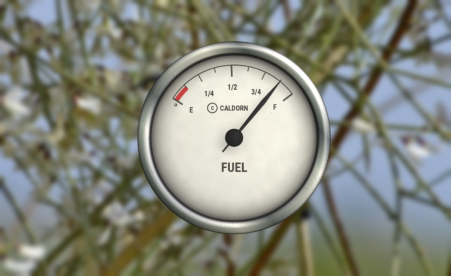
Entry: value=0.875
